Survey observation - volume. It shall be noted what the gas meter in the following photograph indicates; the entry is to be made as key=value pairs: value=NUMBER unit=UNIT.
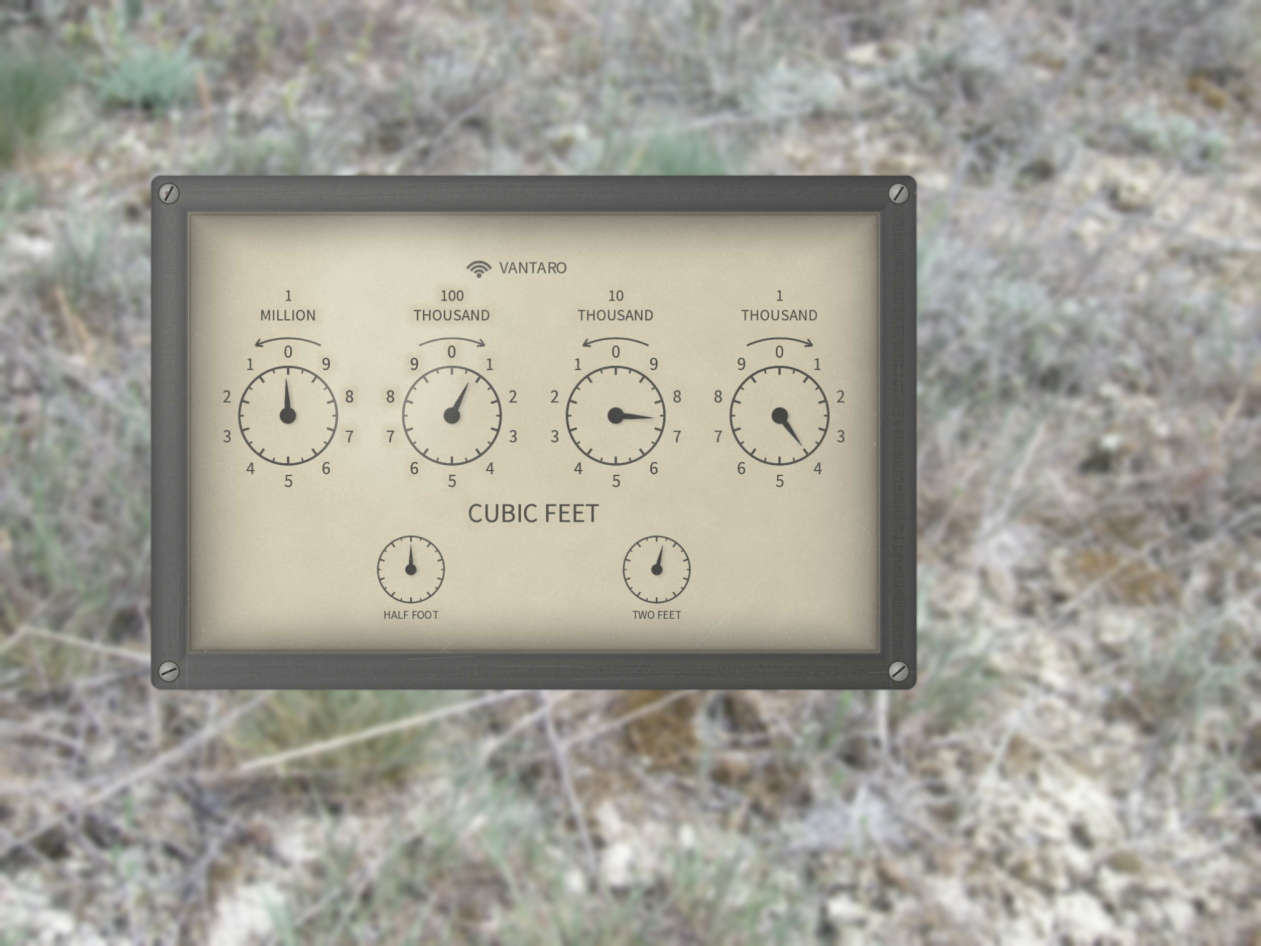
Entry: value=7400 unit=ft³
